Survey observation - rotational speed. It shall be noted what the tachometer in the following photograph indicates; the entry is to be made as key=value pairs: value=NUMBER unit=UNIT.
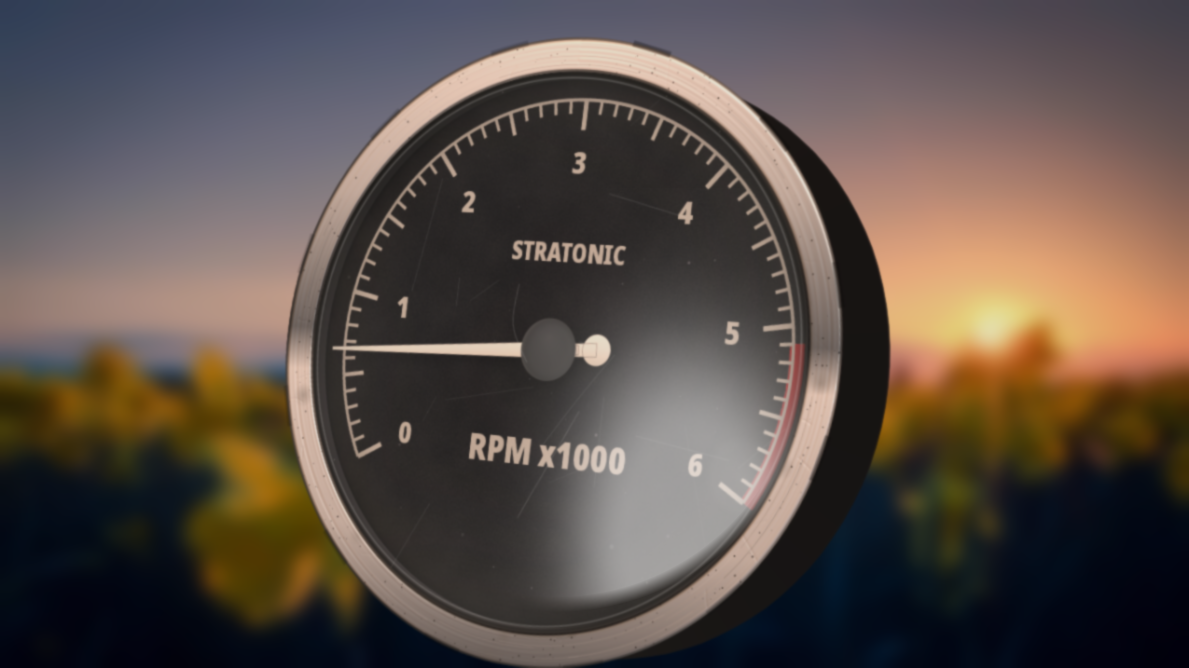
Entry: value=650 unit=rpm
